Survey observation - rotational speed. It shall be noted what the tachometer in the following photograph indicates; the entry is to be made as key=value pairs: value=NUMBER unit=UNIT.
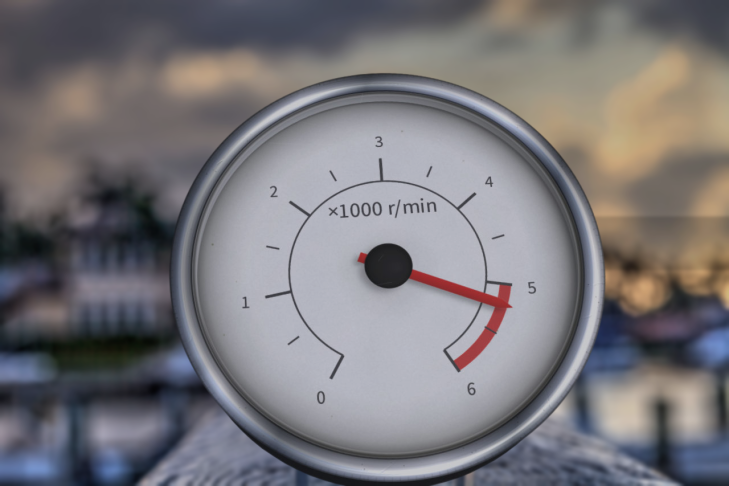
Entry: value=5250 unit=rpm
